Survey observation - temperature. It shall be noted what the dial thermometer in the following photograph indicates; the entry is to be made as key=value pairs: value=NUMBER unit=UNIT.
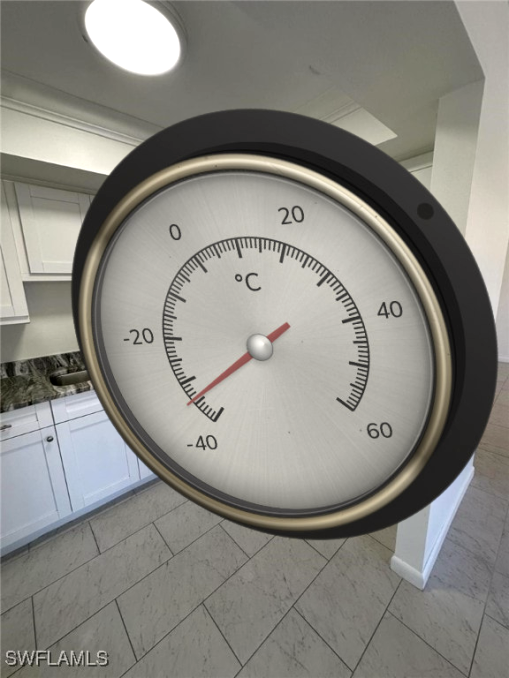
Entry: value=-34 unit=°C
